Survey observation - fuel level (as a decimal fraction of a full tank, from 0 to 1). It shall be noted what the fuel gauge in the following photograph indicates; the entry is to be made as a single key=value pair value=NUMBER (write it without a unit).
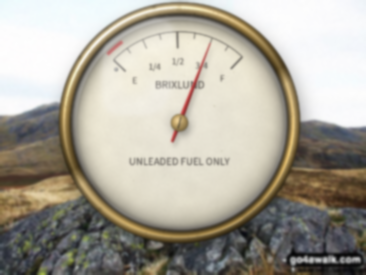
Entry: value=0.75
